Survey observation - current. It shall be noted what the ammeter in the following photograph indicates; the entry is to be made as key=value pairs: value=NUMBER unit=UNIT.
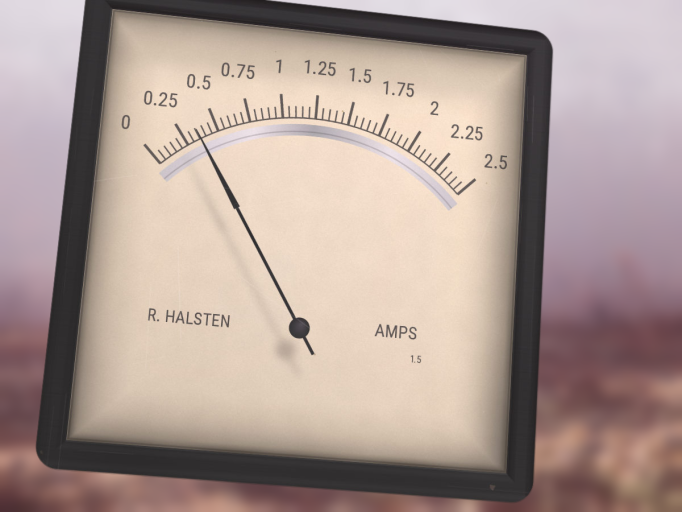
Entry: value=0.35 unit=A
